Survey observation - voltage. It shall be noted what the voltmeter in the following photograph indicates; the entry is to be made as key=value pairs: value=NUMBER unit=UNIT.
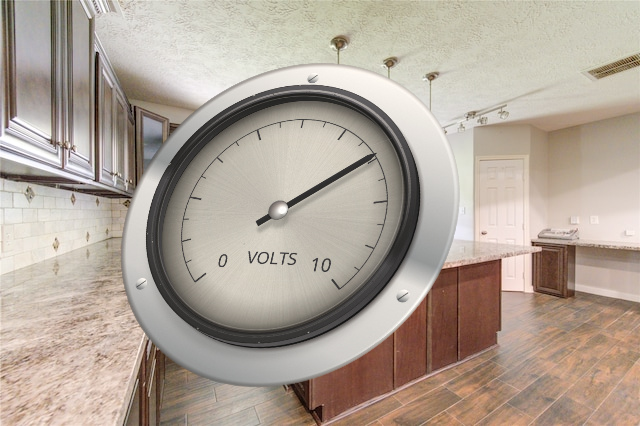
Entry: value=7 unit=V
